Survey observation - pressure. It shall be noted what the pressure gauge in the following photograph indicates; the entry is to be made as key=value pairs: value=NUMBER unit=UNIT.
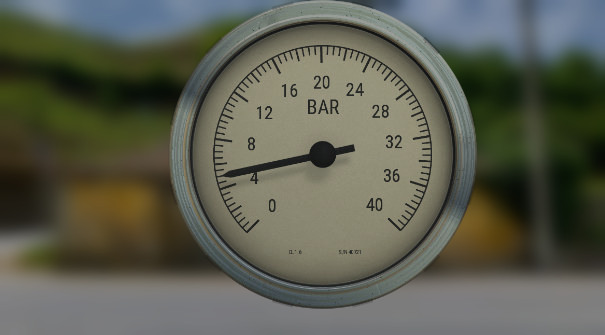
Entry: value=5 unit=bar
